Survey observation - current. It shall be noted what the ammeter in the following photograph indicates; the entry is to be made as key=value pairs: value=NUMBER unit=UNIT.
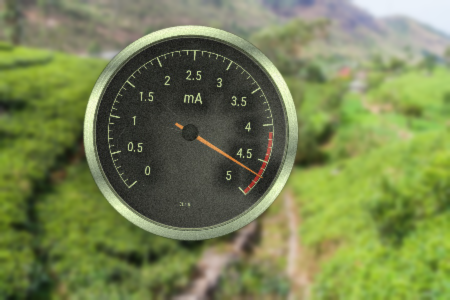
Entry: value=4.7 unit=mA
